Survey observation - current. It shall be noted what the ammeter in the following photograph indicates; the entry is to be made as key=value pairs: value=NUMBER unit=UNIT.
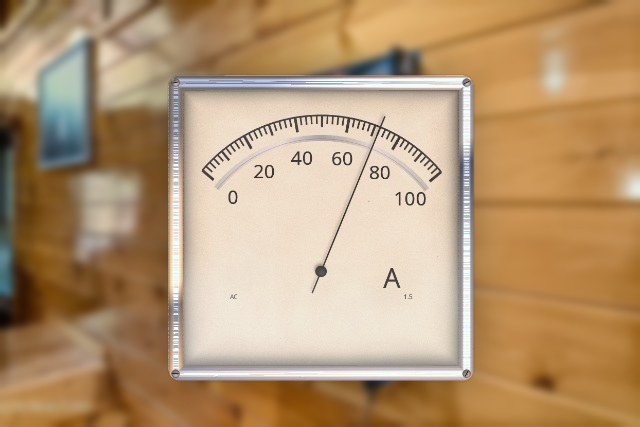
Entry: value=72 unit=A
